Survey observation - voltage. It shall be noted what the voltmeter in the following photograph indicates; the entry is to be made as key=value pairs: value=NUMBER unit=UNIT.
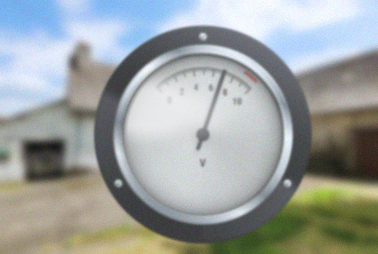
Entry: value=7 unit=V
